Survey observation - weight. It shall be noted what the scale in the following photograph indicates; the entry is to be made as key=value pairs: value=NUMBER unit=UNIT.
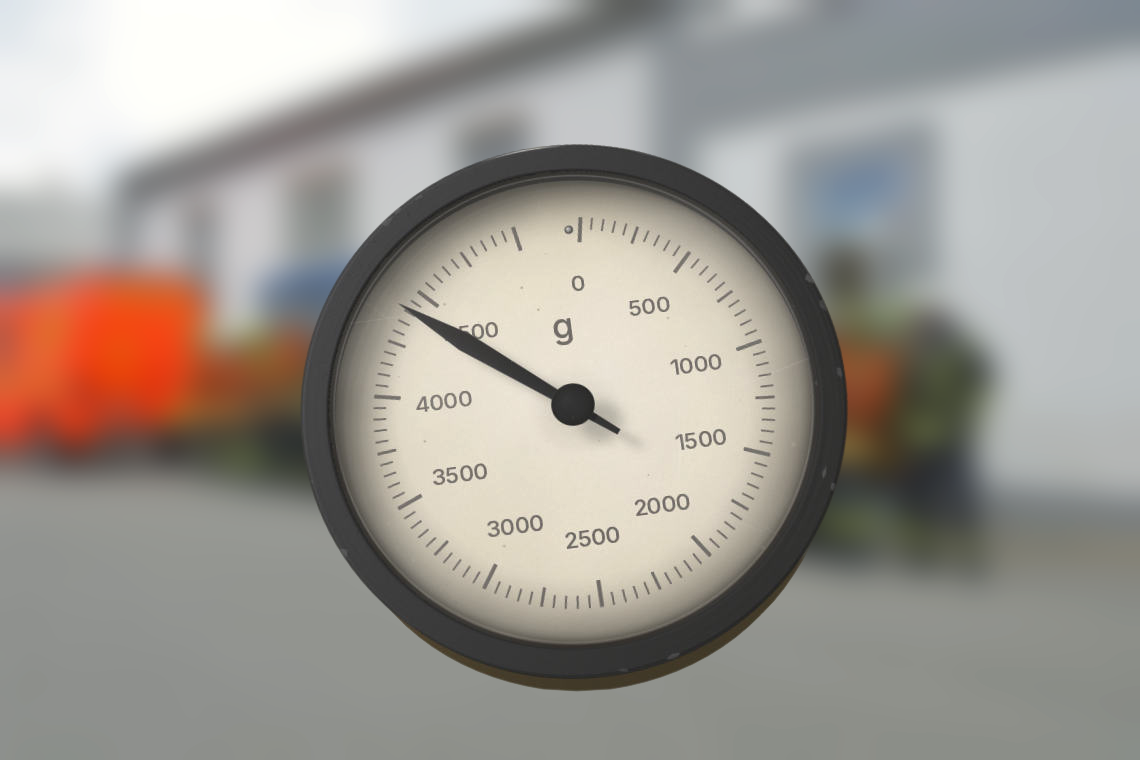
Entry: value=4400 unit=g
